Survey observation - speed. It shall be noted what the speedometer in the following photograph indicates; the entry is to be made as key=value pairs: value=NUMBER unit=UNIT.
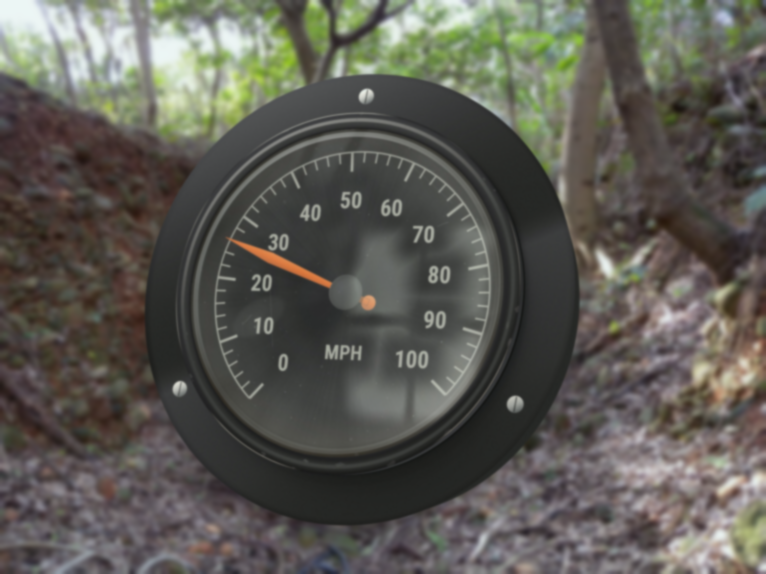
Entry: value=26 unit=mph
